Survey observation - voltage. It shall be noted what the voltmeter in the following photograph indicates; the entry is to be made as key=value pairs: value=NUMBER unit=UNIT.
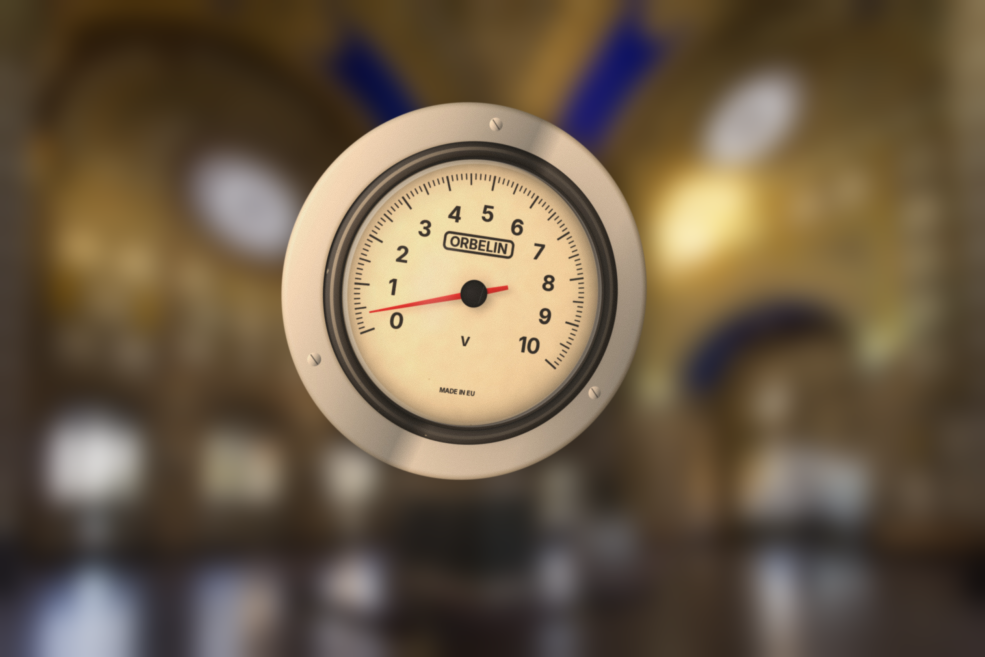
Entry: value=0.4 unit=V
